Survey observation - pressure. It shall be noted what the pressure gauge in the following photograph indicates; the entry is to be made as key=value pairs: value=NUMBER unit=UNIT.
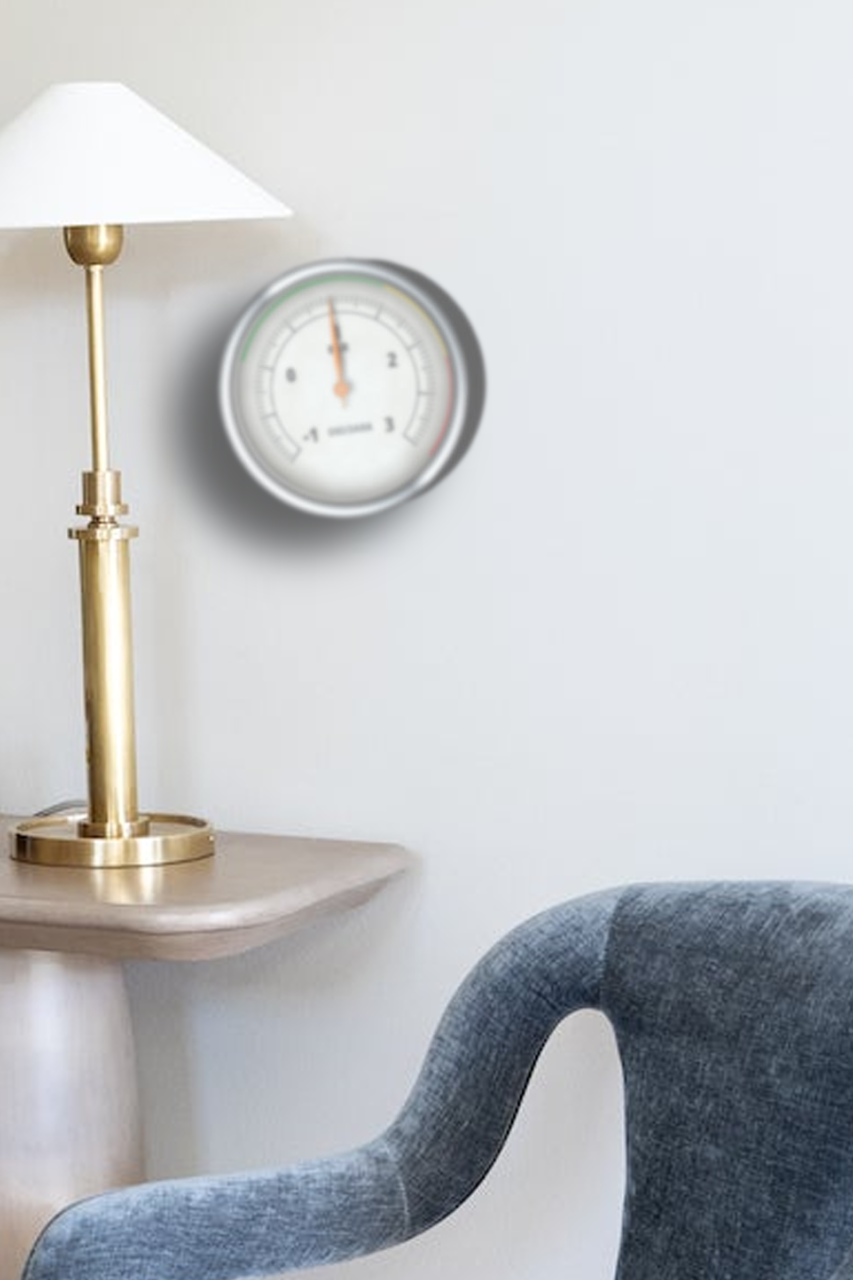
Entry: value=1 unit=bar
